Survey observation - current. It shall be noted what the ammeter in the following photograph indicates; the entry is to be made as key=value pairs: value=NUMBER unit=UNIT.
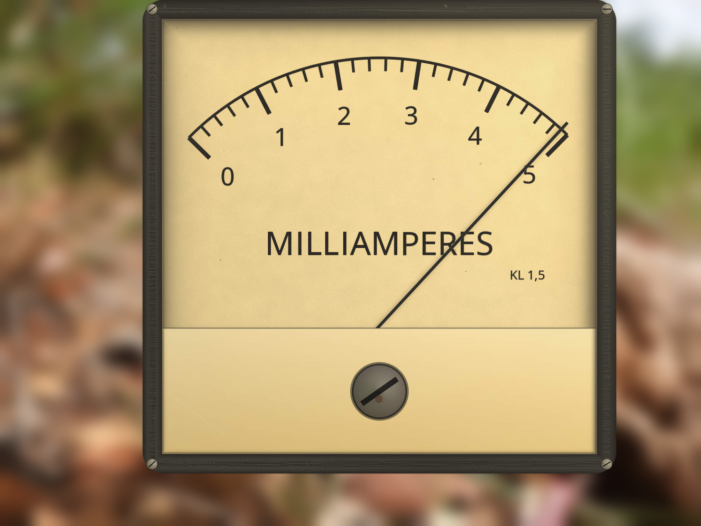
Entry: value=4.9 unit=mA
